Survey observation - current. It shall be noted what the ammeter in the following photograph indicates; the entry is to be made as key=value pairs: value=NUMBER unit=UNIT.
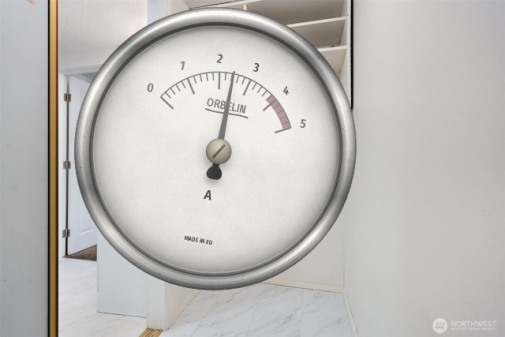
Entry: value=2.4 unit=A
